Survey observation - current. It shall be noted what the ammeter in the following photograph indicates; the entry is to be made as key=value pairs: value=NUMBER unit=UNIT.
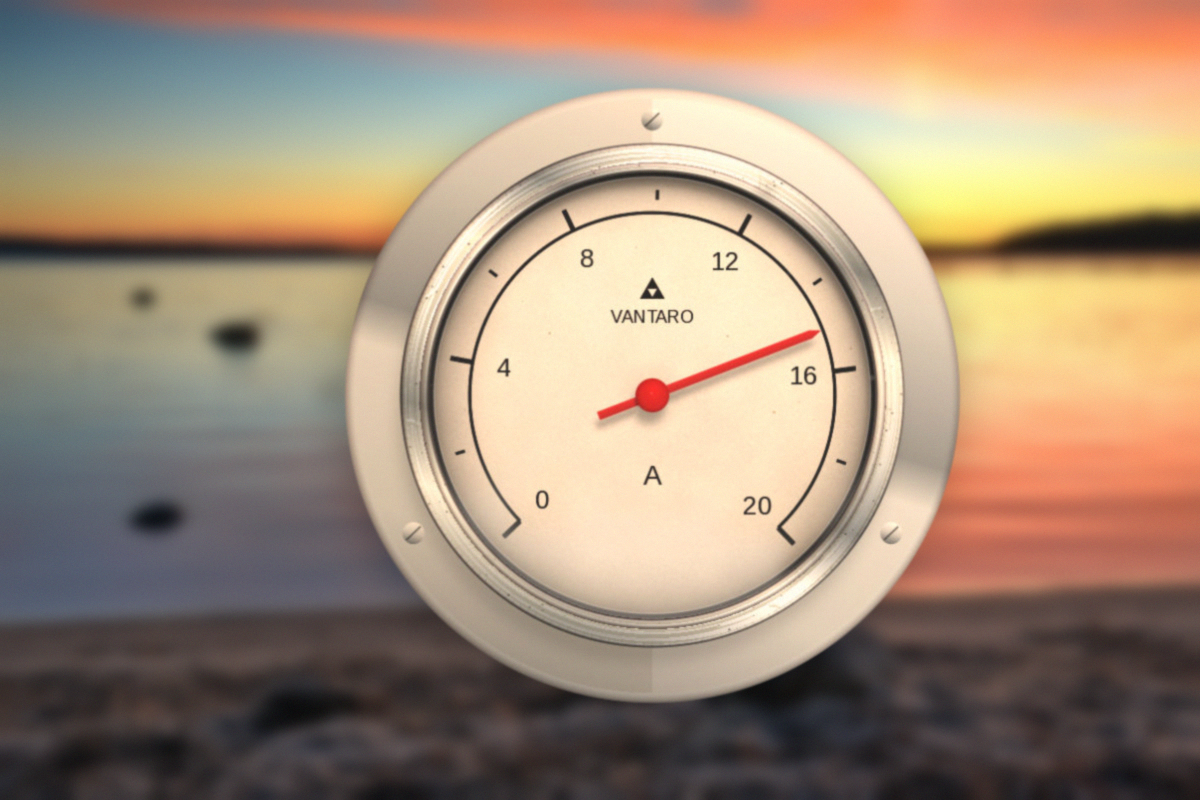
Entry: value=15 unit=A
